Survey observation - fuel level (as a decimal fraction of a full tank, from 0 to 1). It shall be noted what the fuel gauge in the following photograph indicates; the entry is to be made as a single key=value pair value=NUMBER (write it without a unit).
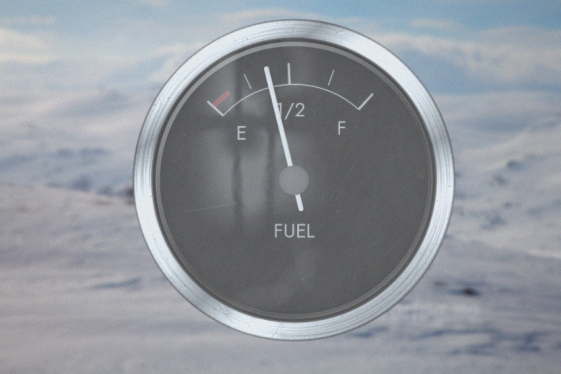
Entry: value=0.375
